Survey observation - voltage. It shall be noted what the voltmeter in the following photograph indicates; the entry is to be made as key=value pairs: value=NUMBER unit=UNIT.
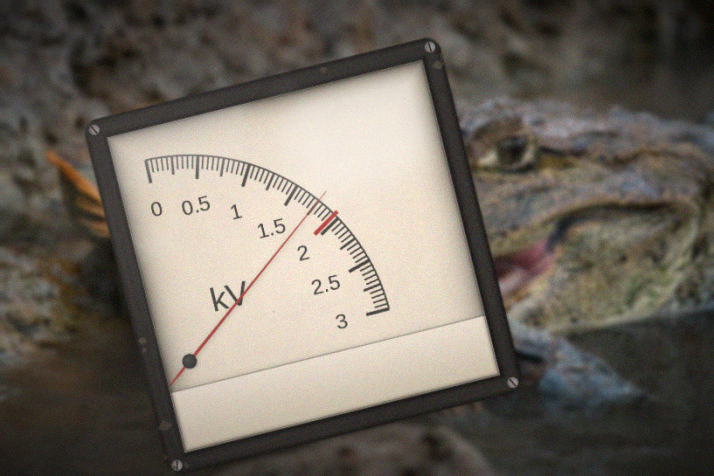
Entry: value=1.75 unit=kV
